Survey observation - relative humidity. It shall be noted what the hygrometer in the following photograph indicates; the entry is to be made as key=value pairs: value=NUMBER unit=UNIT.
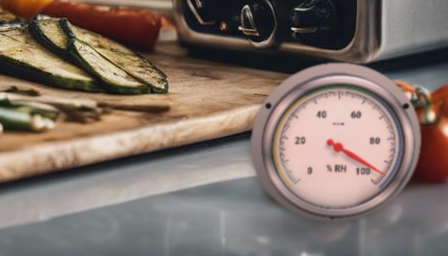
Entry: value=95 unit=%
